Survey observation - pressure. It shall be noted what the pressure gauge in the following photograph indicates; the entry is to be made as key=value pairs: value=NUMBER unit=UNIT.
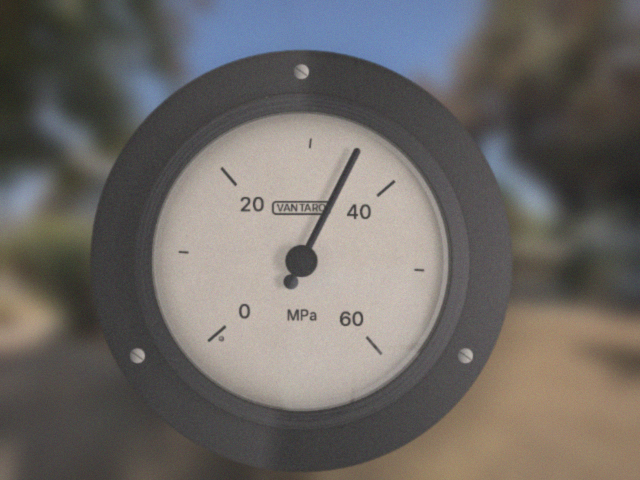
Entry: value=35 unit=MPa
